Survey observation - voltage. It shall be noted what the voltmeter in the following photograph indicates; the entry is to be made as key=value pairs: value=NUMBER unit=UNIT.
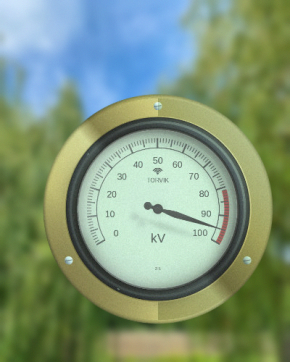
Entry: value=95 unit=kV
